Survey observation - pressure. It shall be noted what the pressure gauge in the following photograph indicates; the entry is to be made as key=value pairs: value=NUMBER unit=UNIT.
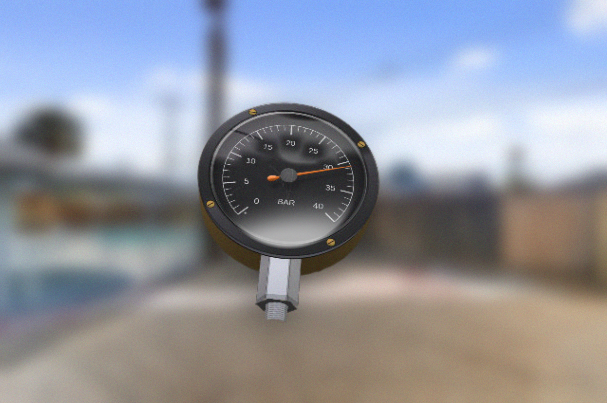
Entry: value=31 unit=bar
